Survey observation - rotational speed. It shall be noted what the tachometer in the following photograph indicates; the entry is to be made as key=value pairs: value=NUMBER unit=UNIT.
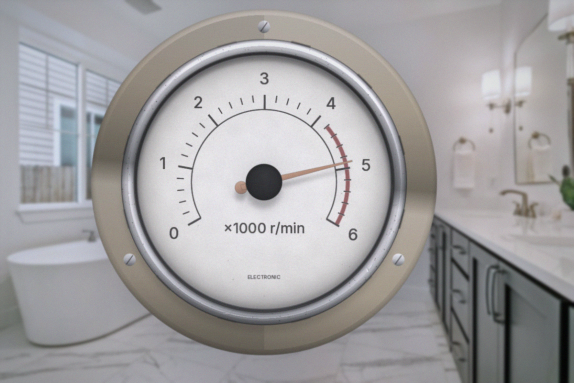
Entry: value=4900 unit=rpm
